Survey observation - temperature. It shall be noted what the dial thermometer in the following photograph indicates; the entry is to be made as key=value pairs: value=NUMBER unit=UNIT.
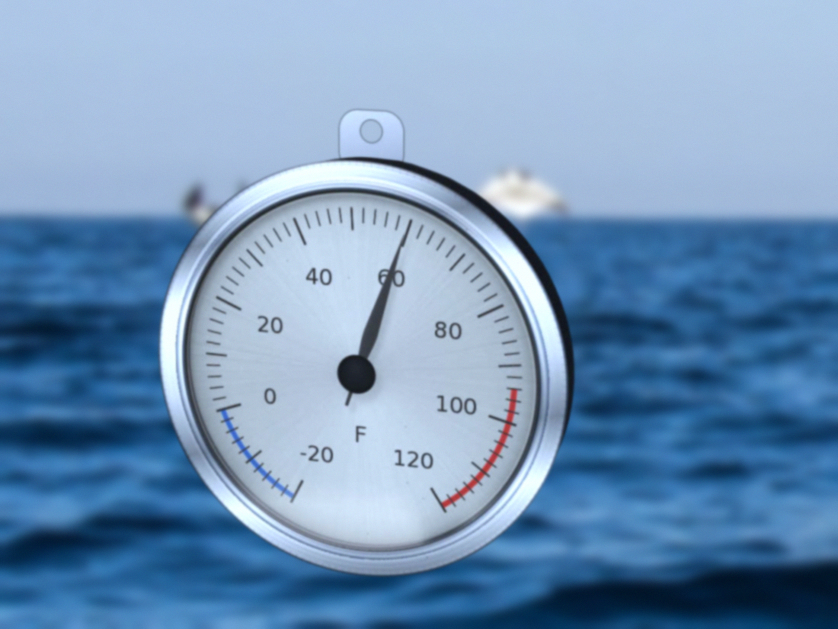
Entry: value=60 unit=°F
